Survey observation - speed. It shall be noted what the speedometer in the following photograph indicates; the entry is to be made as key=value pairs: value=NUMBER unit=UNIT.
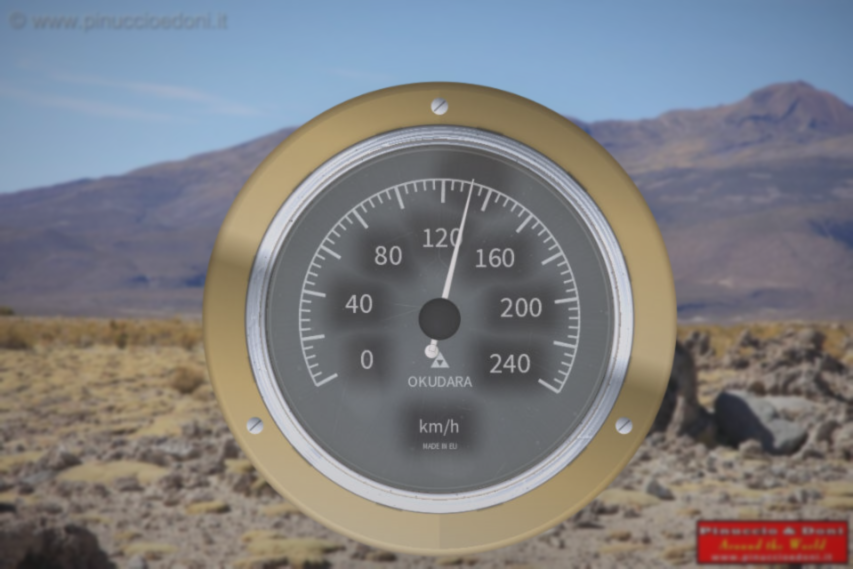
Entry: value=132 unit=km/h
